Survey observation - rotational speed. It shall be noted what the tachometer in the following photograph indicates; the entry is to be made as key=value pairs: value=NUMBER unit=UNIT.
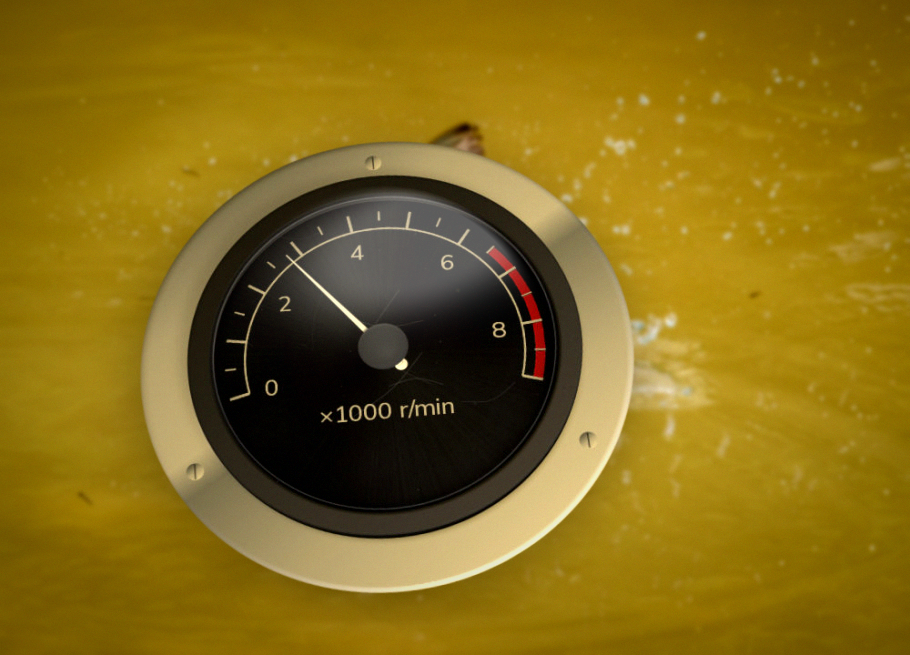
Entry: value=2750 unit=rpm
